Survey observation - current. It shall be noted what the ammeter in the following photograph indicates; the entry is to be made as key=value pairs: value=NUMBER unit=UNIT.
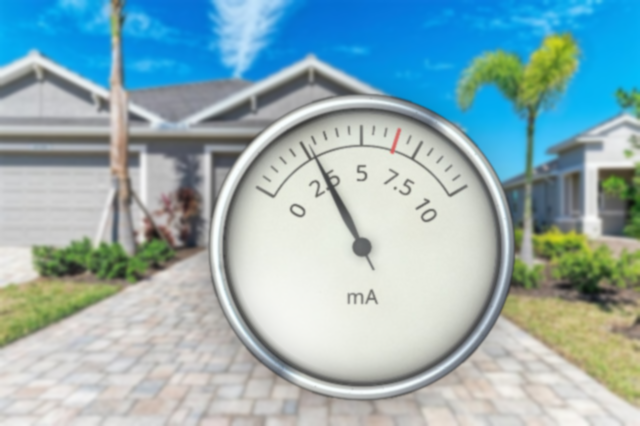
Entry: value=2.75 unit=mA
